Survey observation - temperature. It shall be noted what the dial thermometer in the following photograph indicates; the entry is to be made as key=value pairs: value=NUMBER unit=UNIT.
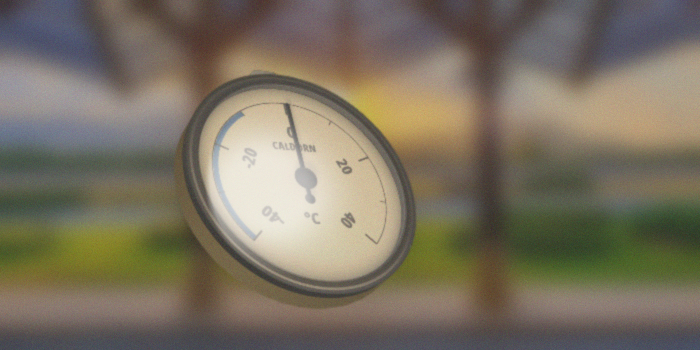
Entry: value=0 unit=°C
